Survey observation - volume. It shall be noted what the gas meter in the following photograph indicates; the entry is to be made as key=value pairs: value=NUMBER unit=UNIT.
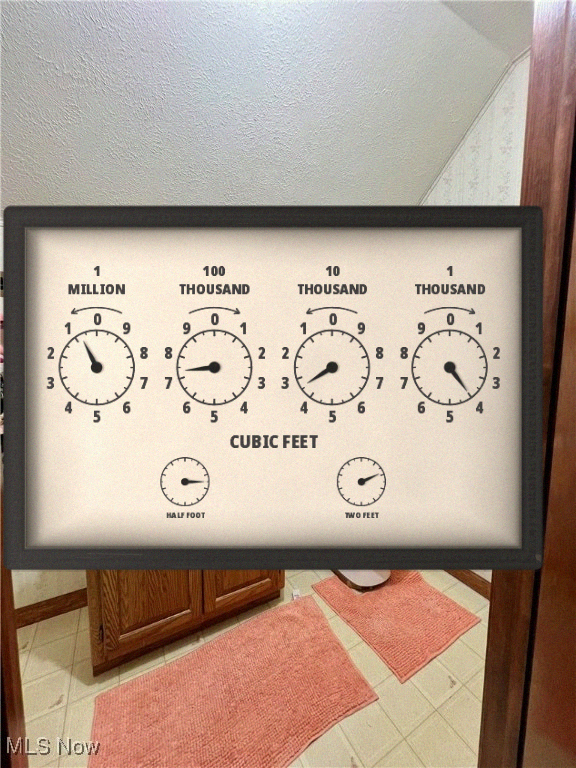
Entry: value=73400 unit=ft³
